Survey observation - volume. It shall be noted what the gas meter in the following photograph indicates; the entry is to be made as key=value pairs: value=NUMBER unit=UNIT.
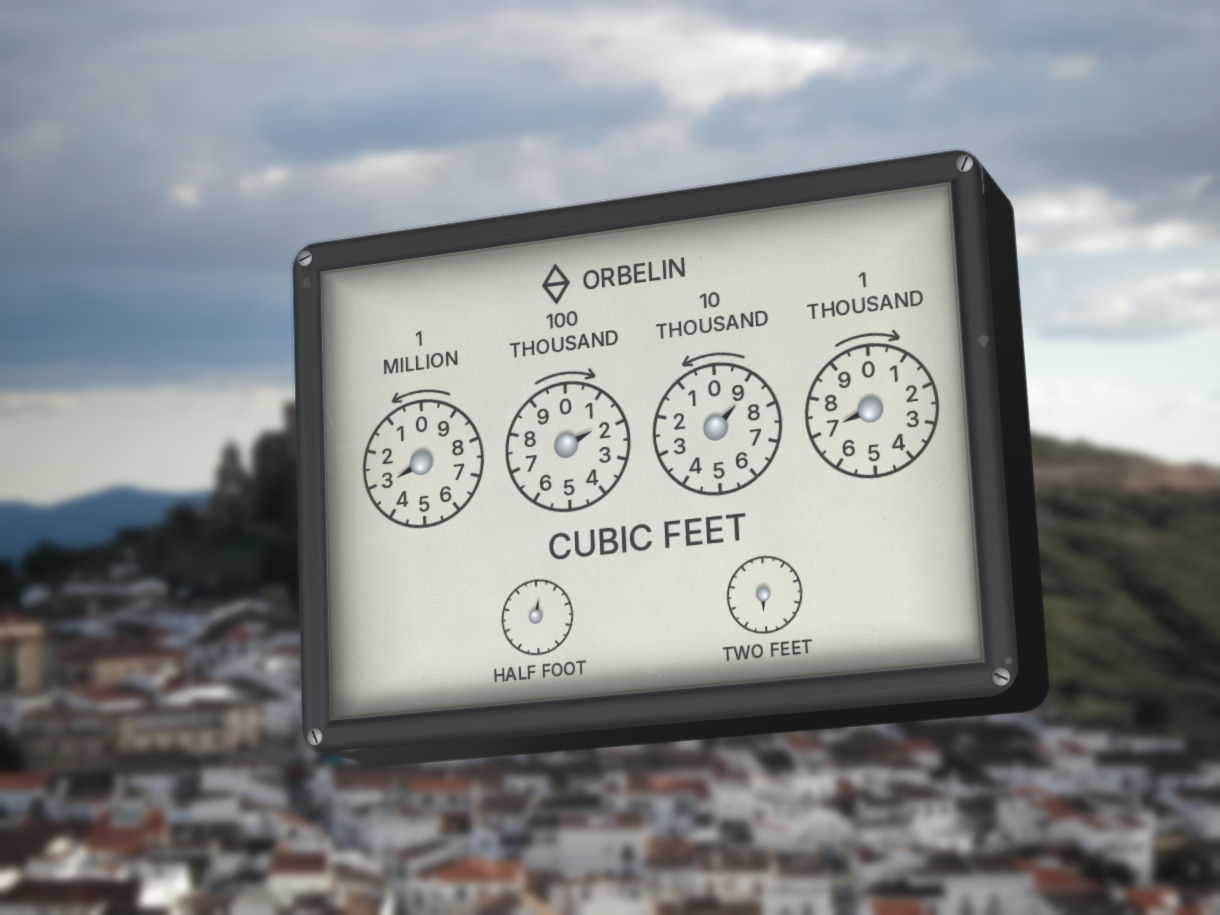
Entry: value=318700 unit=ft³
